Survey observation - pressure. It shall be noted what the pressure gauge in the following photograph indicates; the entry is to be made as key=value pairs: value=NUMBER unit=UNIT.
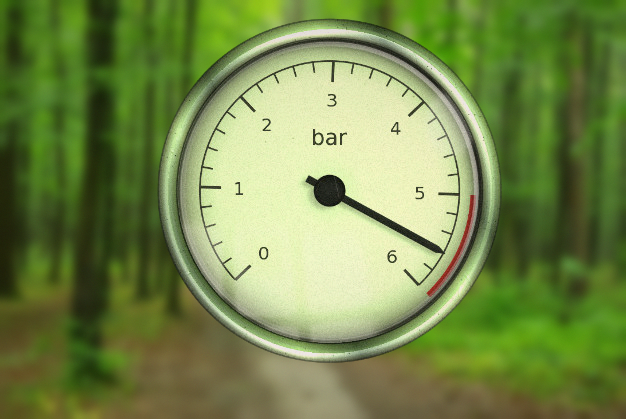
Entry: value=5.6 unit=bar
